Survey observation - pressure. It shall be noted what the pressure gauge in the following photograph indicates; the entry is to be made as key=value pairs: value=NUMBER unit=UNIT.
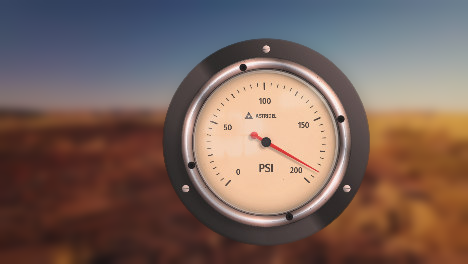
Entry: value=190 unit=psi
